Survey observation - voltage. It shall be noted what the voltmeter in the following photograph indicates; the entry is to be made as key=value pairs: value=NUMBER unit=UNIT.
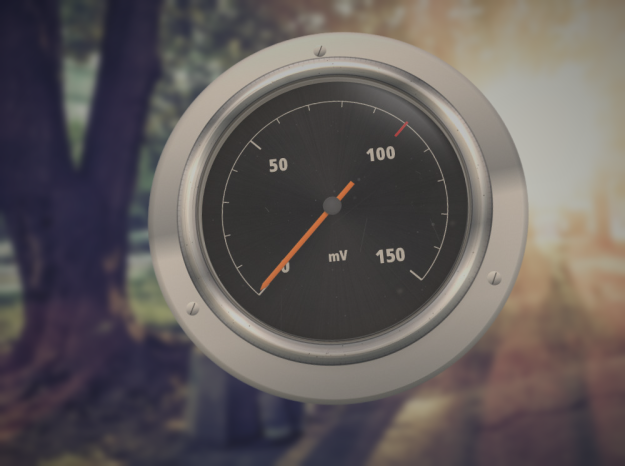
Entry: value=0 unit=mV
